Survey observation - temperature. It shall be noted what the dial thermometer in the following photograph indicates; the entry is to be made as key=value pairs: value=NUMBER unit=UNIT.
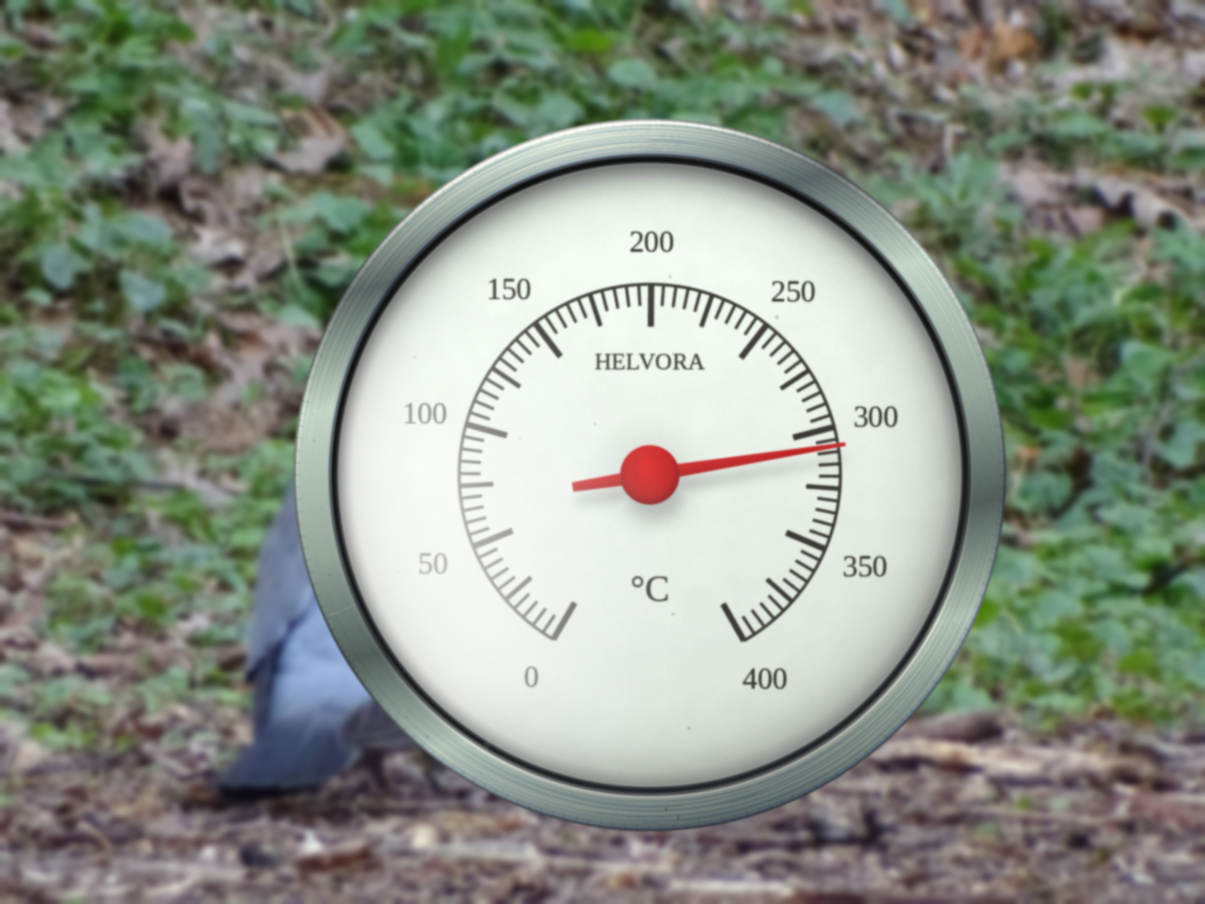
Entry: value=307.5 unit=°C
